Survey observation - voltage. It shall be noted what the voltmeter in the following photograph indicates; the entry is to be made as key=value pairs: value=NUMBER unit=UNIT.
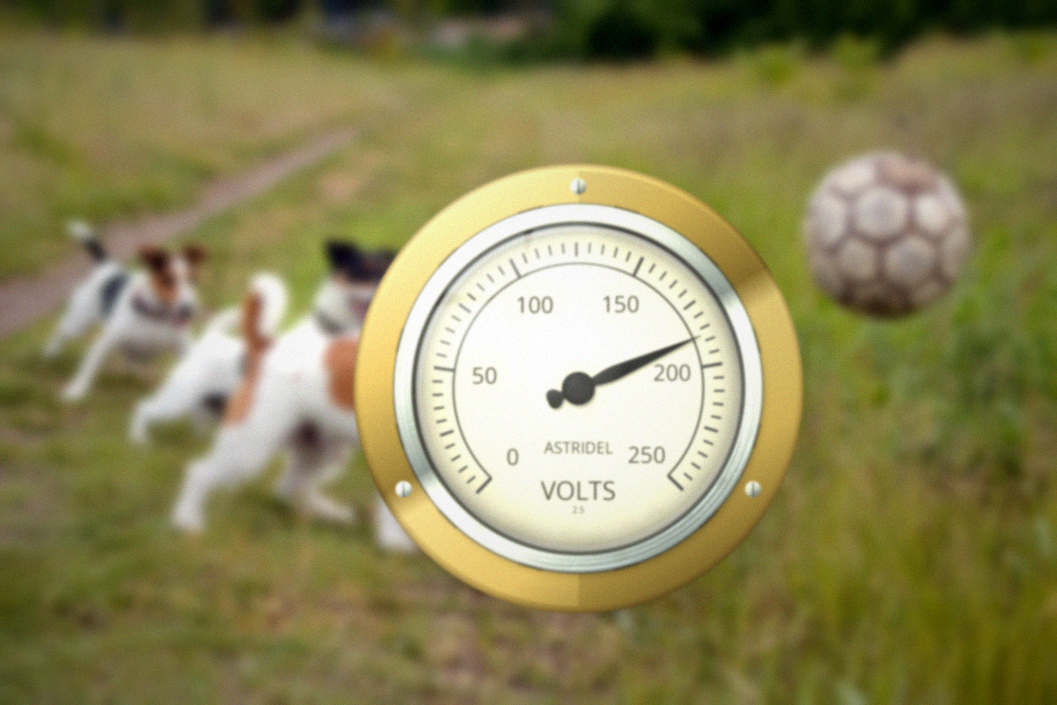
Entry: value=187.5 unit=V
